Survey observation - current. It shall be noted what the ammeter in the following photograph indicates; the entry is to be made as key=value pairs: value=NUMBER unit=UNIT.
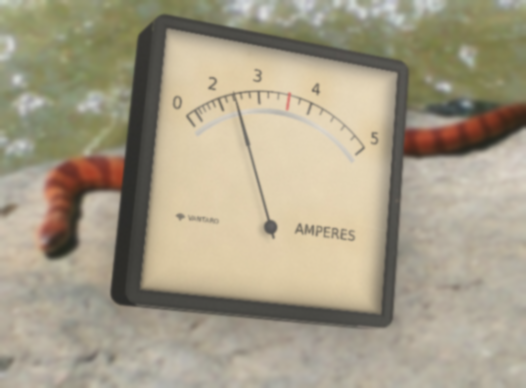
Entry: value=2.4 unit=A
